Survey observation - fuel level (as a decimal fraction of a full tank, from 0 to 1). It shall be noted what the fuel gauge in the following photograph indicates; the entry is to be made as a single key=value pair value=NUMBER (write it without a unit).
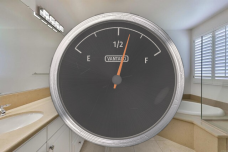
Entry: value=0.625
